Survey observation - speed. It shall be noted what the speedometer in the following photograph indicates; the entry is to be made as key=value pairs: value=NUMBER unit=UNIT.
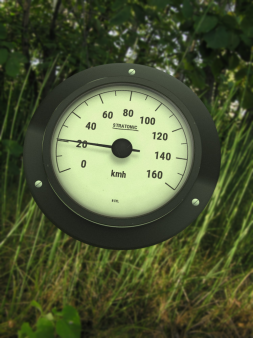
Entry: value=20 unit=km/h
